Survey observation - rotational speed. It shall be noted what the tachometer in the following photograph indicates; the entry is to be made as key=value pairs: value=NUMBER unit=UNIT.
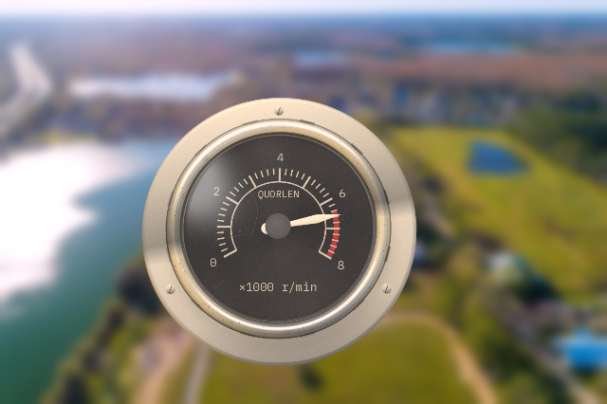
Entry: value=6600 unit=rpm
